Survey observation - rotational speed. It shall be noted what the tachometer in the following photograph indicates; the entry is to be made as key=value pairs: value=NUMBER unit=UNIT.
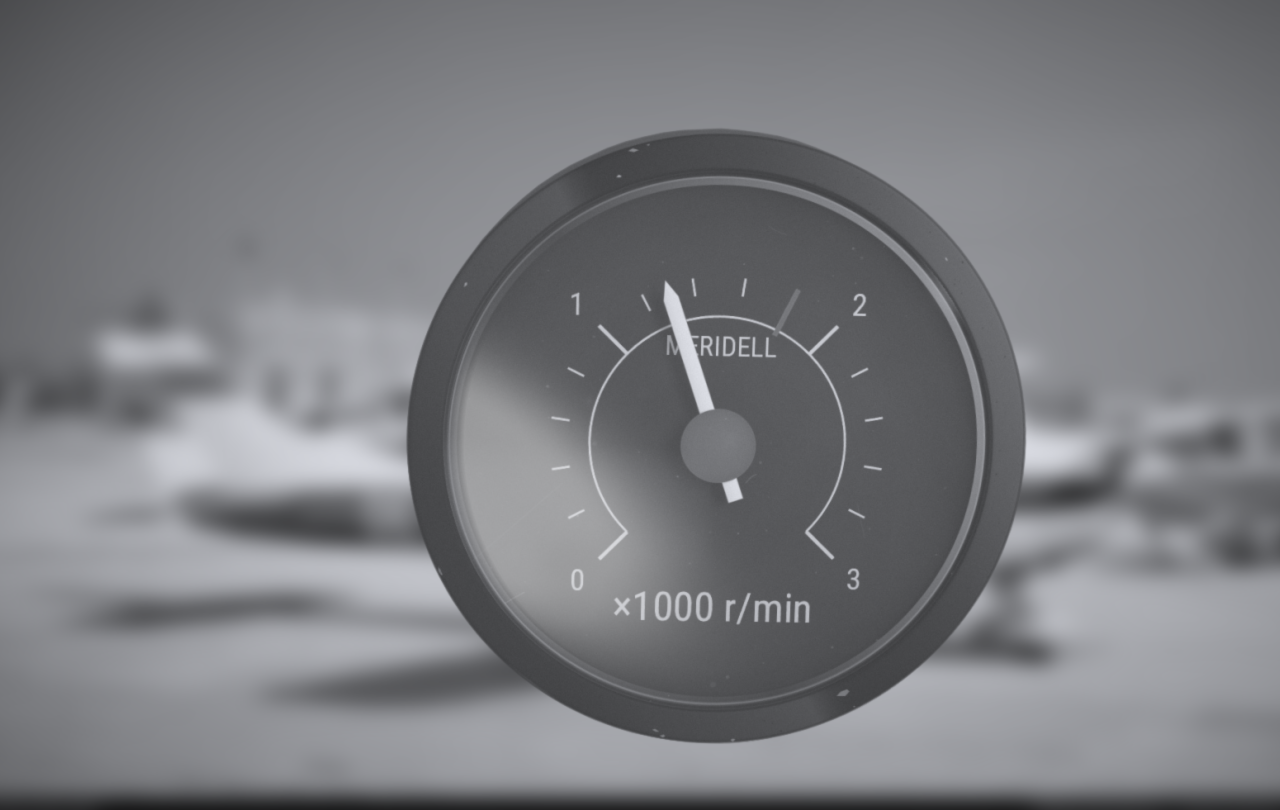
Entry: value=1300 unit=rpm
